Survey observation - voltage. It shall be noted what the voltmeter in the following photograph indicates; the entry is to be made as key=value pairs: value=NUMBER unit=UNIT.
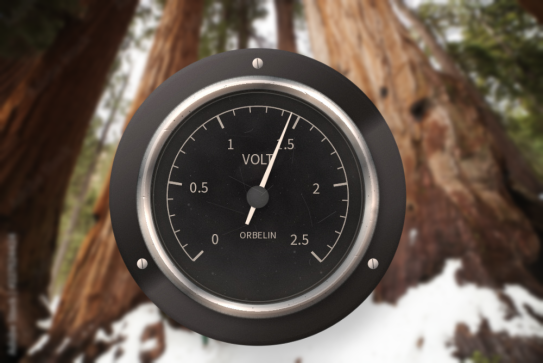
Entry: value=1.45 unit=V
